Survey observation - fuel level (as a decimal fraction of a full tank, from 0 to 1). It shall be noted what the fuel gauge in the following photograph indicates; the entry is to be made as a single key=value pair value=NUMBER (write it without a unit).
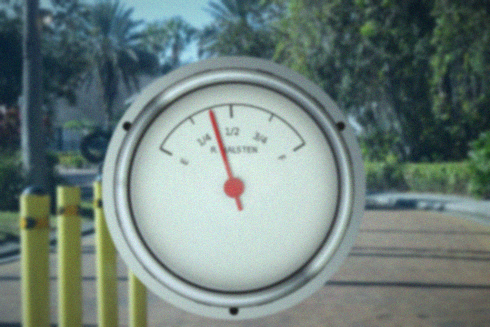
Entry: value=0.375
